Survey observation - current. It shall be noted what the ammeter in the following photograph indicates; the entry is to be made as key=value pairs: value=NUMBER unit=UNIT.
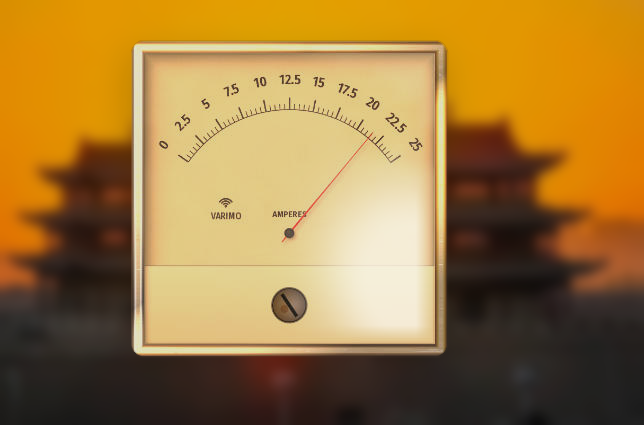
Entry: value=21.5 unit=A
